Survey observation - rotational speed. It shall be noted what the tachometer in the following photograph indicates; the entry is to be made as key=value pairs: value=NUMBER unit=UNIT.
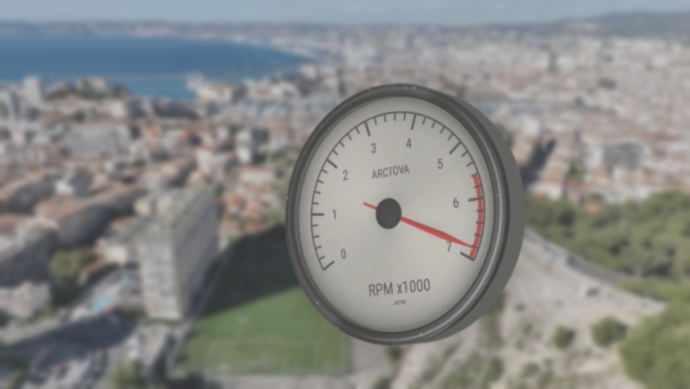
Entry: value=6800 unit=rpm
